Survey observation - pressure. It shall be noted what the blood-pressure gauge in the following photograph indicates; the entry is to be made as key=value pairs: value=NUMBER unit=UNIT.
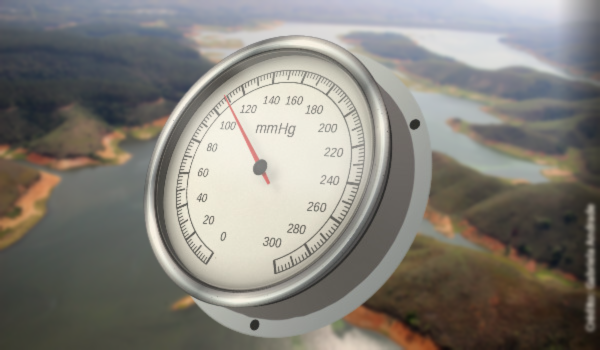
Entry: value=110 unit=mmHg
